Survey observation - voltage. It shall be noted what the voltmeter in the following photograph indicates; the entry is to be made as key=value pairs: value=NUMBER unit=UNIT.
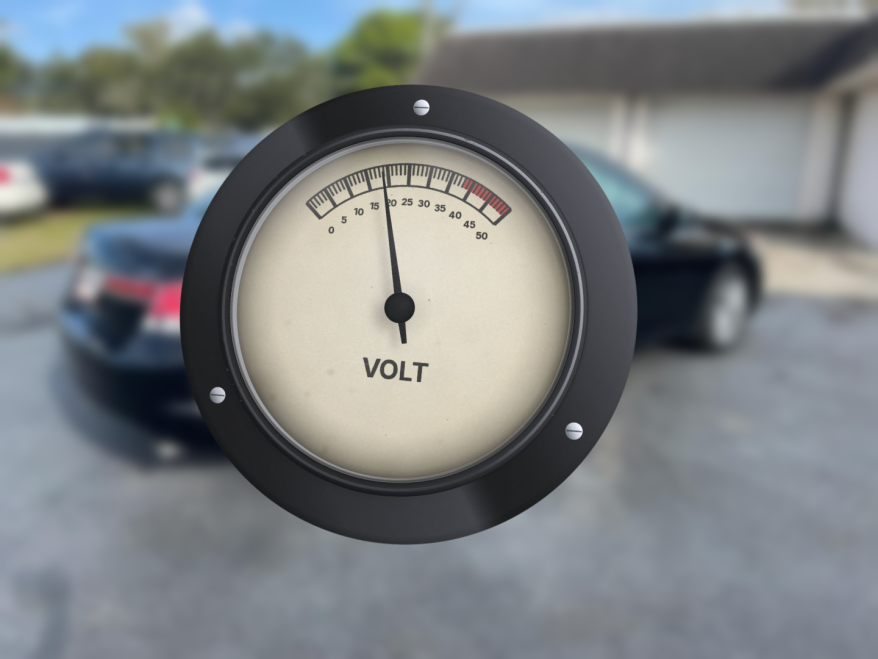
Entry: value=19 unit=V
